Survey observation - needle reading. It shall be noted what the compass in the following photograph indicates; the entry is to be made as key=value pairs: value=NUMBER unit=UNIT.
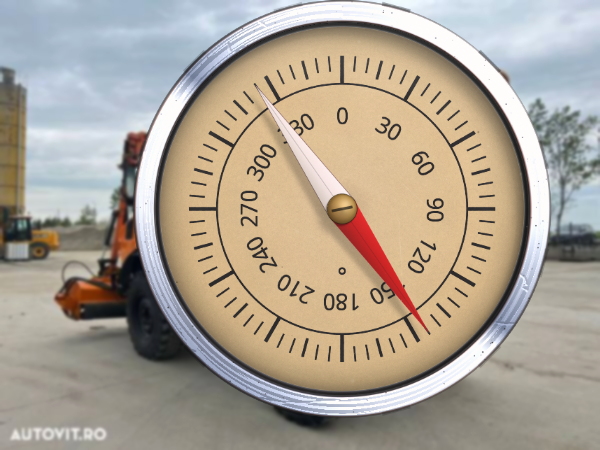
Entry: value=145 unit=°
